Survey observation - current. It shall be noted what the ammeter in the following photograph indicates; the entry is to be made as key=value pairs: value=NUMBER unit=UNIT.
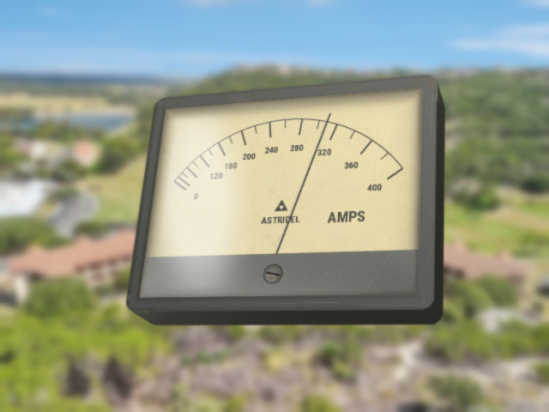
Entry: value=310 unit=A
